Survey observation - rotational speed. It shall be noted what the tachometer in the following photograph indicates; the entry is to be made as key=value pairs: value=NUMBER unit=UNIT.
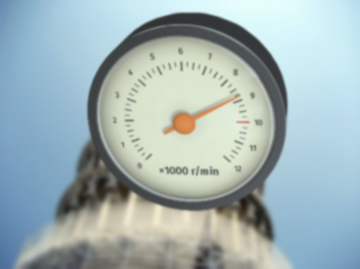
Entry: value=8750 unit=rpm
